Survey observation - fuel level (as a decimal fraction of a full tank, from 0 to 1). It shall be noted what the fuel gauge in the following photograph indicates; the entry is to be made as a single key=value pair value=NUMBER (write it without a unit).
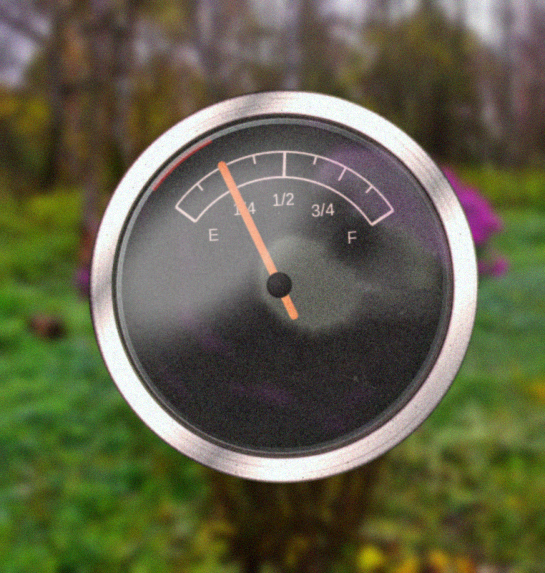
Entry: value=0.25
